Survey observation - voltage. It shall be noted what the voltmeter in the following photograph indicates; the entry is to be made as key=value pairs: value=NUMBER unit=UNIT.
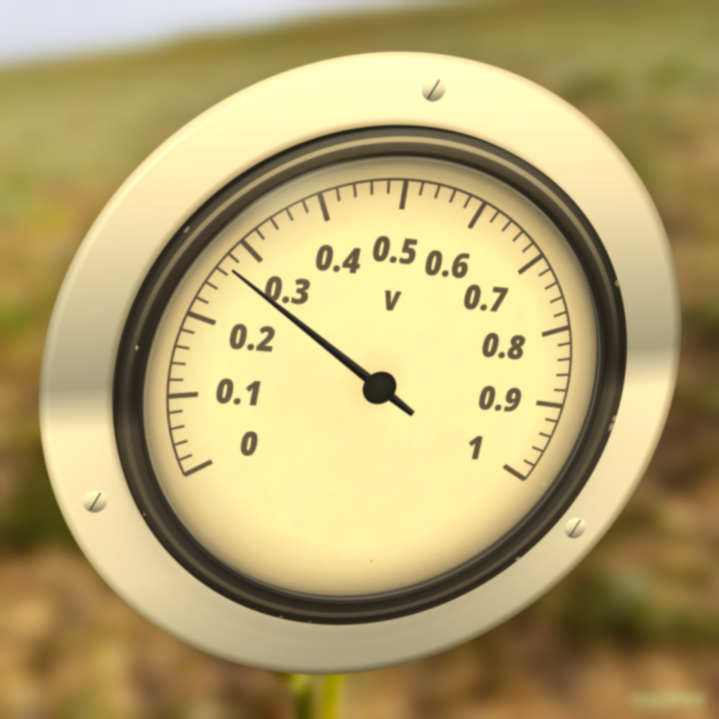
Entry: value=0.27 unit=V
